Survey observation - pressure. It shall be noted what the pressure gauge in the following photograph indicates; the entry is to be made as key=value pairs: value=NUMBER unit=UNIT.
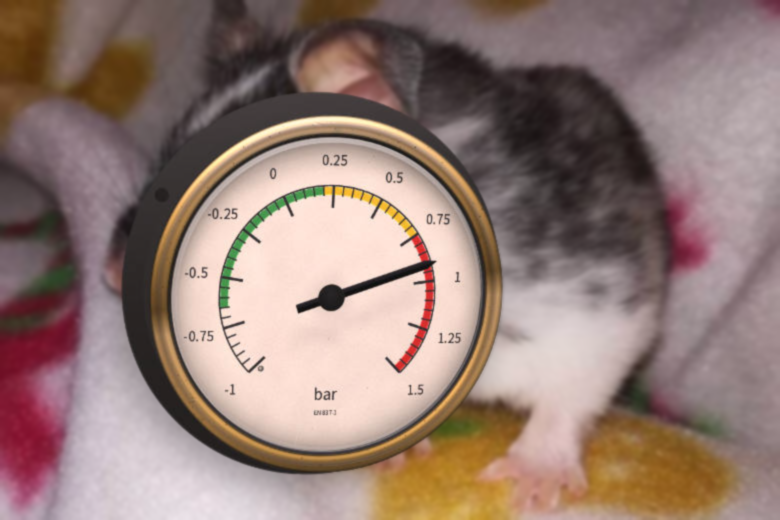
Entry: value=0.9 unit=bar
